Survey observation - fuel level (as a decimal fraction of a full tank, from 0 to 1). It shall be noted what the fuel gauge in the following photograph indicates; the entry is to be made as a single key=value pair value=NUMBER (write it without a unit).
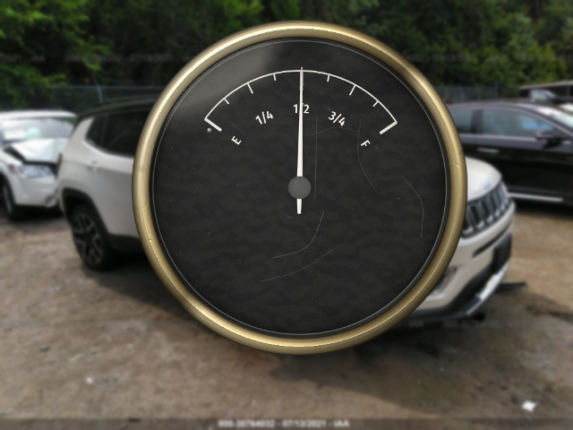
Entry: value=0.5
